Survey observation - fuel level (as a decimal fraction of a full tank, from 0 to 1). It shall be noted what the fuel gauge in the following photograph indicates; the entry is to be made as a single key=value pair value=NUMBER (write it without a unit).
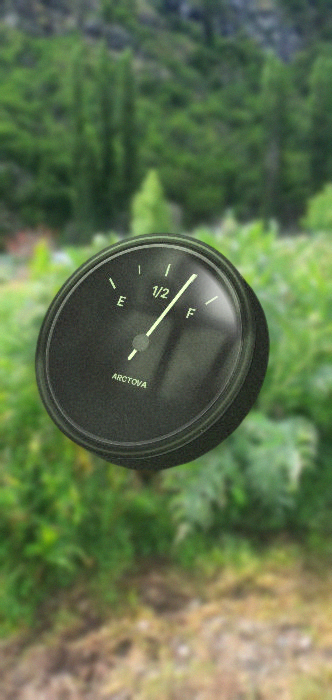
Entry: value=0.75
